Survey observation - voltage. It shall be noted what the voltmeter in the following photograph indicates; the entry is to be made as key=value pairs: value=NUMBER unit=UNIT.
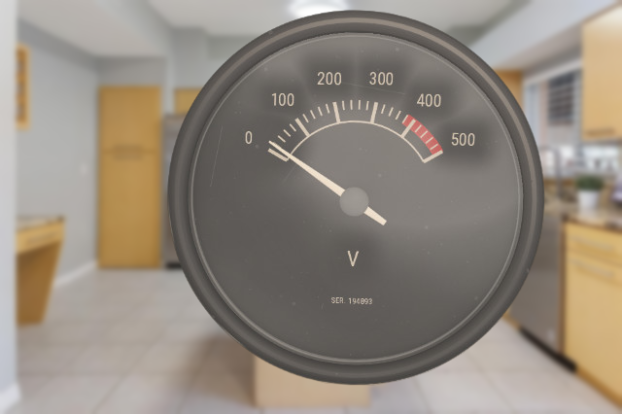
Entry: value=20 unit=V
